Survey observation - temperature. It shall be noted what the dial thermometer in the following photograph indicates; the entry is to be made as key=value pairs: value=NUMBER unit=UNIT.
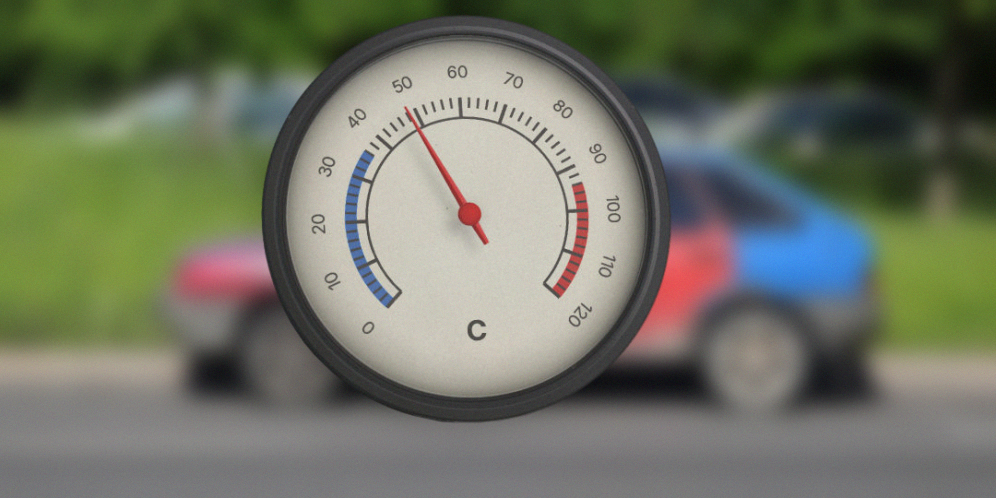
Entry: value=48 unit=°C
